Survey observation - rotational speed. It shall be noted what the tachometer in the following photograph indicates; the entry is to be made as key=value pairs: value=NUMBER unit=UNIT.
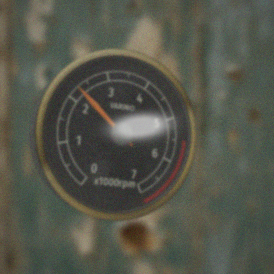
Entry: value=2250 unit=rpm
